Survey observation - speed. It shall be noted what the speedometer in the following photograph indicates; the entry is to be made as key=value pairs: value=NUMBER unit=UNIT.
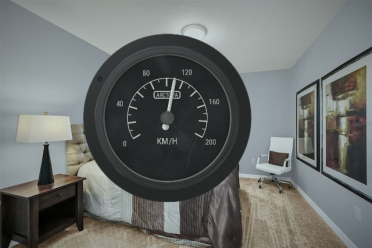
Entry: value=110 unit=km/h
